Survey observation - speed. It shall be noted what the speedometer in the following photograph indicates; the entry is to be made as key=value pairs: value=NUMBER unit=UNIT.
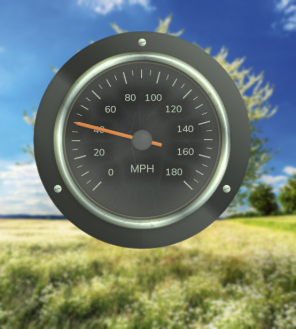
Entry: value=40 unit=mph
